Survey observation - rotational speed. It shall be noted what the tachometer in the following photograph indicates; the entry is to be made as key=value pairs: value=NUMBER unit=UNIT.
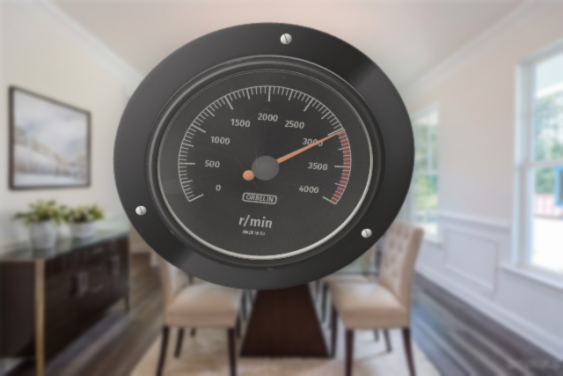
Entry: value=3000 unit=rpm
